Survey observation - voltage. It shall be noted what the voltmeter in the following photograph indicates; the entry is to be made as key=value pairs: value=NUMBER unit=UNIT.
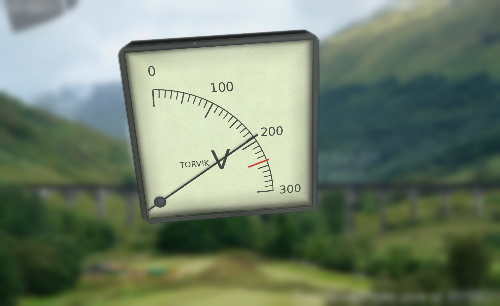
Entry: value=190 unit=V
